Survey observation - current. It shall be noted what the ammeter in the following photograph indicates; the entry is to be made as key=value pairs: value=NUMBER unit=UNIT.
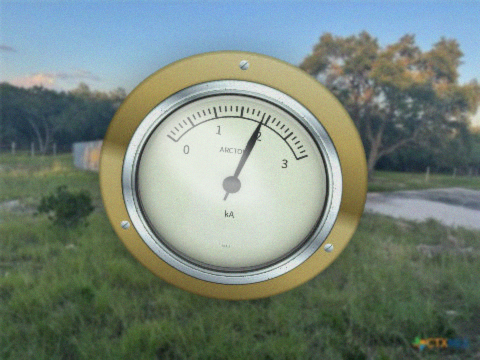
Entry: value=1.9 unit=kA
